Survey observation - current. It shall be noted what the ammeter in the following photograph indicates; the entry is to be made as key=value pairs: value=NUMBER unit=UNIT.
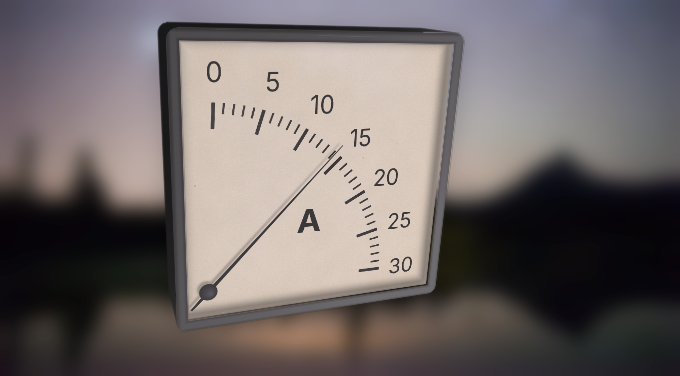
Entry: value=14 unit=A
